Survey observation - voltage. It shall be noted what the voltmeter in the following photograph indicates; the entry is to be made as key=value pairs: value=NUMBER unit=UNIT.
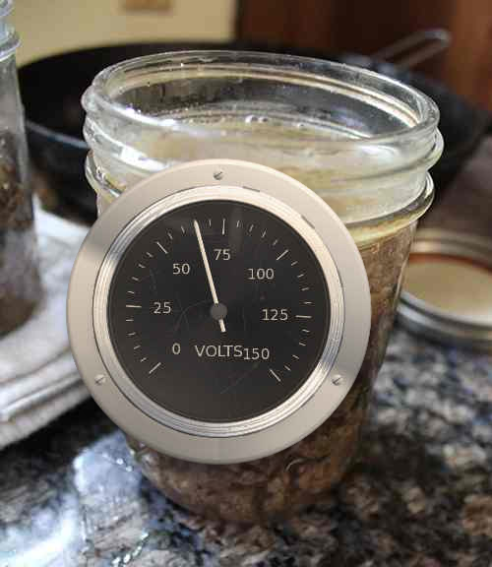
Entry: value=65 unit=V
